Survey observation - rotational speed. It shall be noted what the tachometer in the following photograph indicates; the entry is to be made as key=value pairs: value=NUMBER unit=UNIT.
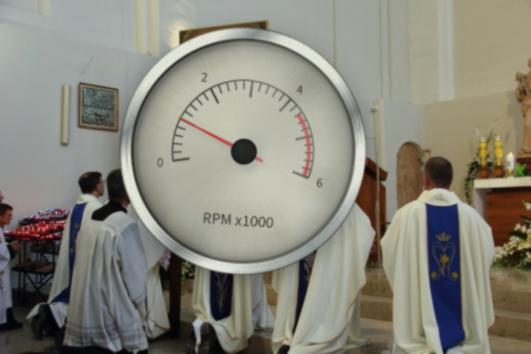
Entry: value=1000 unit=rpm
